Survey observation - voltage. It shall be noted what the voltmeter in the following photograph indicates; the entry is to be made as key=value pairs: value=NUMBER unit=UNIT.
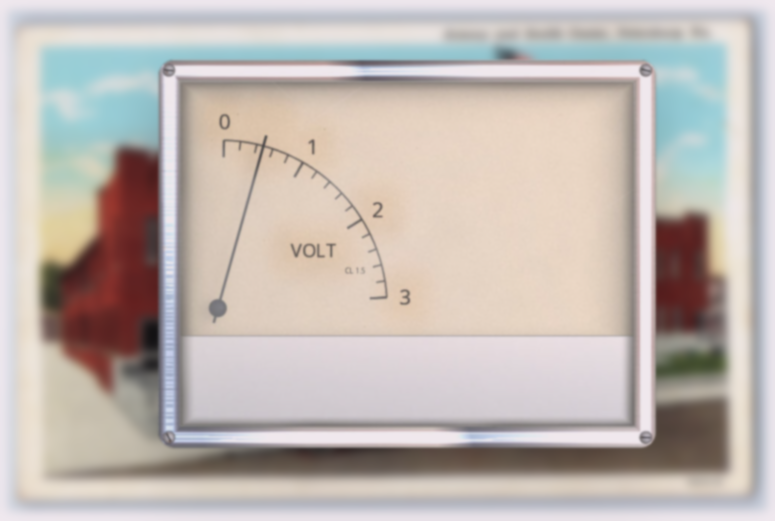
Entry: value=0.5 unit=V
